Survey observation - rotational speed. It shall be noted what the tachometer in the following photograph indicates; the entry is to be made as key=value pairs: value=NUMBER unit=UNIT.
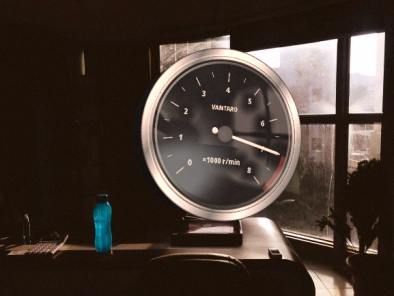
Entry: value=7000 unit=rpm
